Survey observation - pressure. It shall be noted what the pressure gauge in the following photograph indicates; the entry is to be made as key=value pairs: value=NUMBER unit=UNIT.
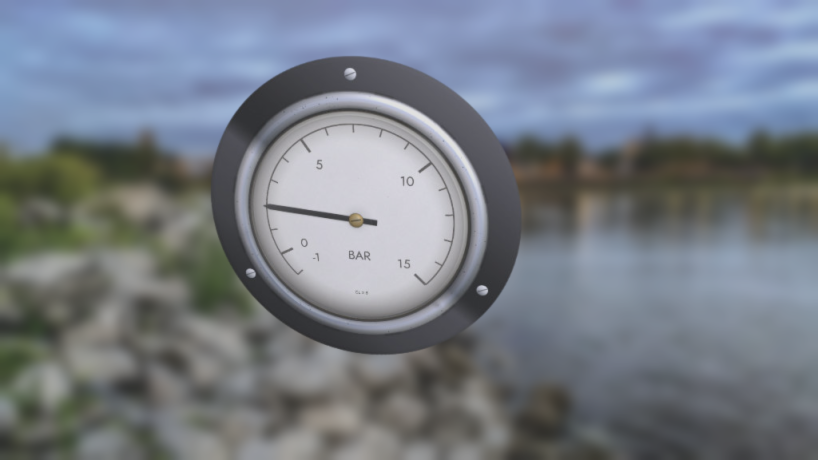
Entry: value=2 unit=bar
